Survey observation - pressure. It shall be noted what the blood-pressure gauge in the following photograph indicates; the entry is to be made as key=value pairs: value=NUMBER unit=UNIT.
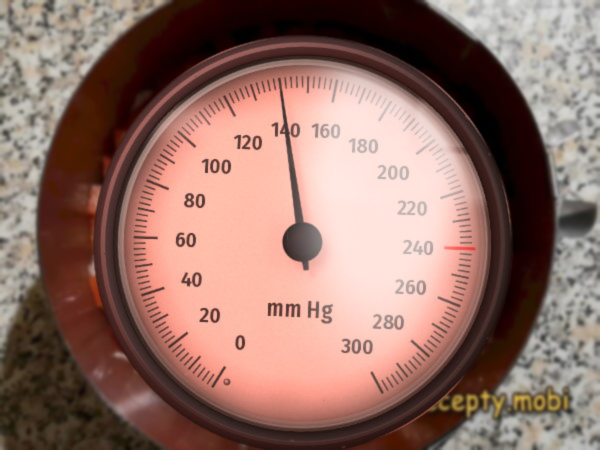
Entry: value=140 unit=mmHg
